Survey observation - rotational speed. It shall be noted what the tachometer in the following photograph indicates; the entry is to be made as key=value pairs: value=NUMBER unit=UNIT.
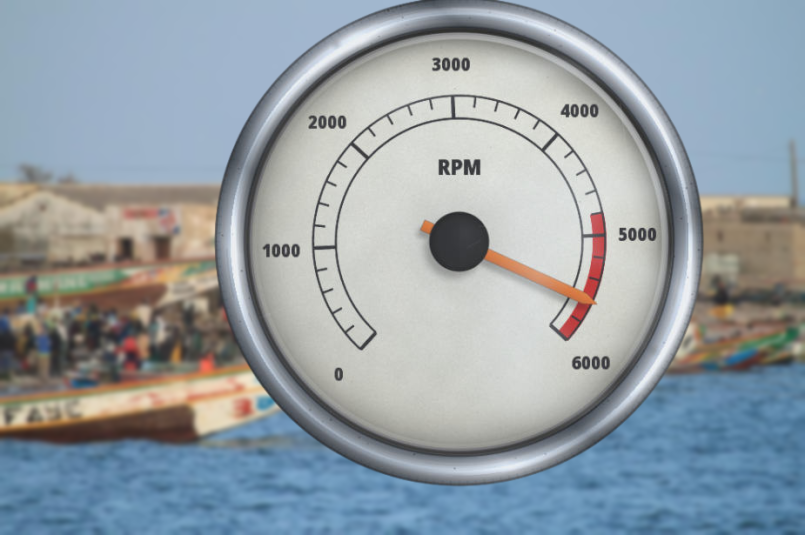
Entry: value=5600 unit=rpm
